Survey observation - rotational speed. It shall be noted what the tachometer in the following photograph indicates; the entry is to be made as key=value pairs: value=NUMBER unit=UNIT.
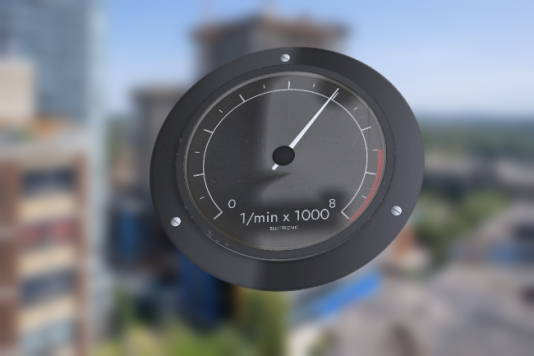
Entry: value=5000 unit=rpm
